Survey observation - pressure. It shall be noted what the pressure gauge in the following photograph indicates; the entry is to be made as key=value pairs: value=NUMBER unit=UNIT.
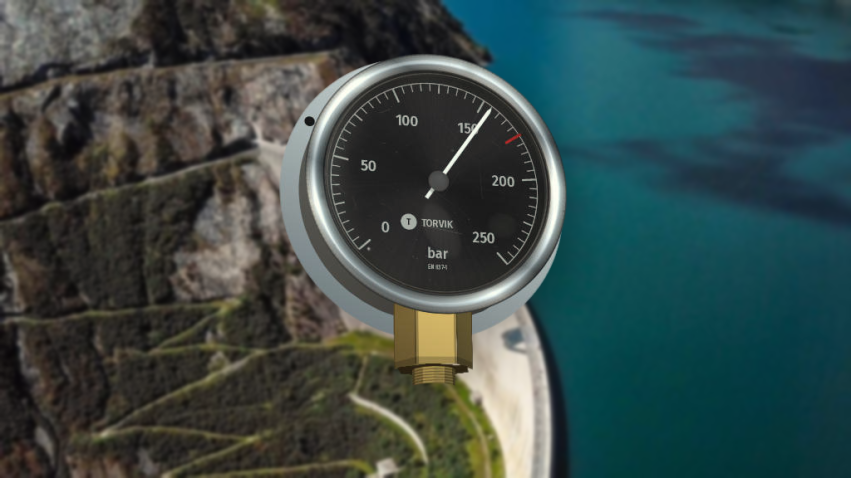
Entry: value=155 unit=bar
